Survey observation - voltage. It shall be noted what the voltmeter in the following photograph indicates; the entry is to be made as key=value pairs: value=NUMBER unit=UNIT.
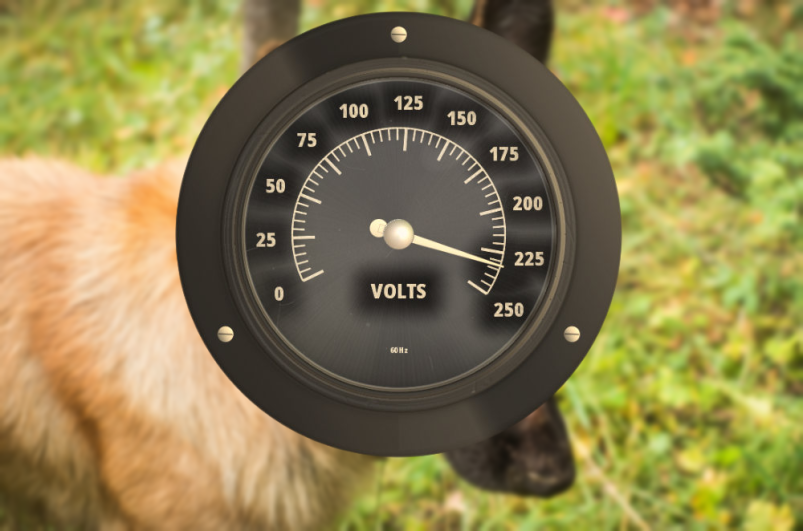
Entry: value=232.5 unit=V
